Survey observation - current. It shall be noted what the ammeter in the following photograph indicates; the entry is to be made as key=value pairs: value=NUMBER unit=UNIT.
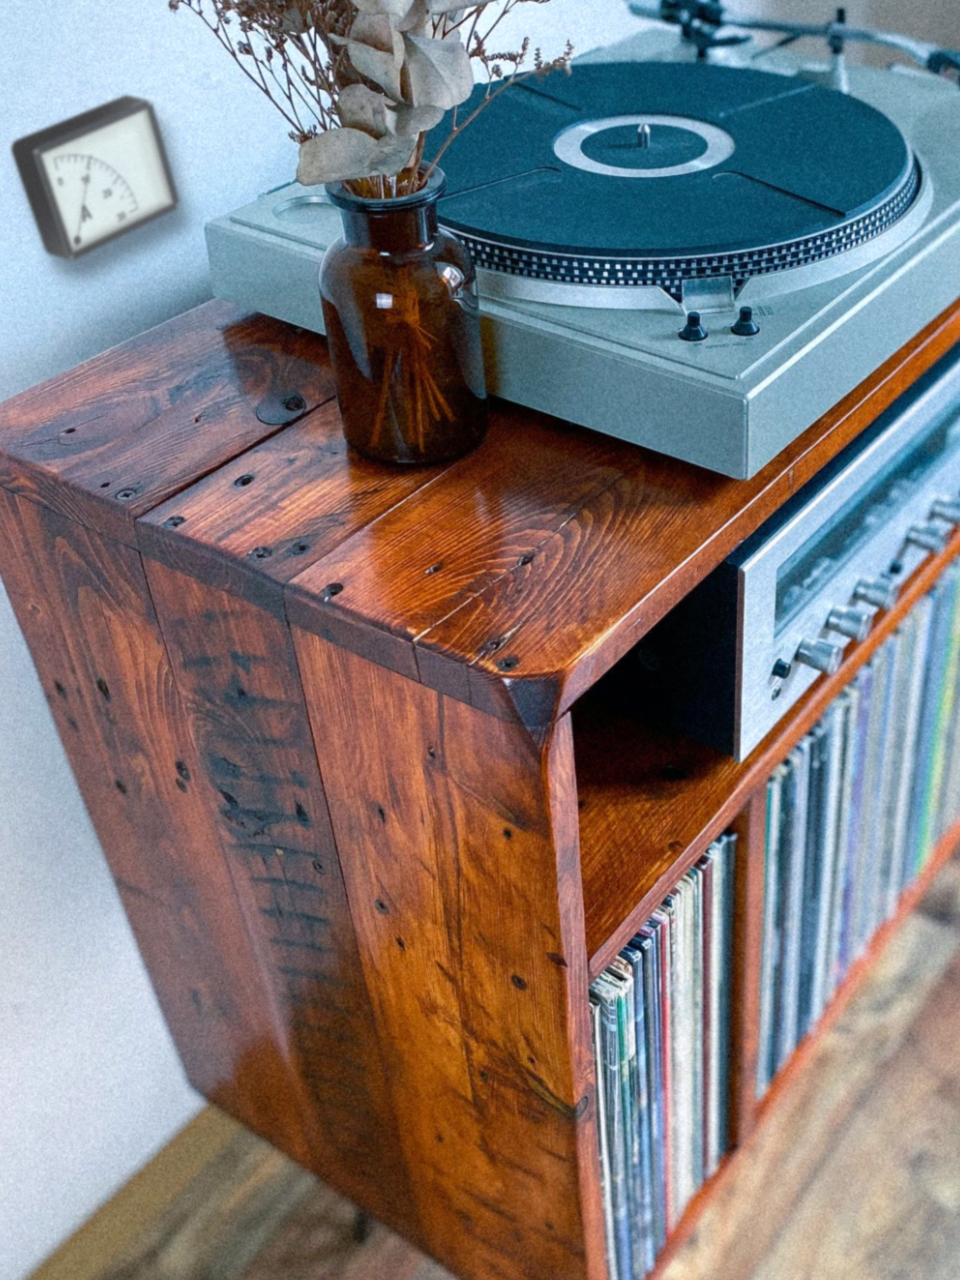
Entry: value=10 unit=A
